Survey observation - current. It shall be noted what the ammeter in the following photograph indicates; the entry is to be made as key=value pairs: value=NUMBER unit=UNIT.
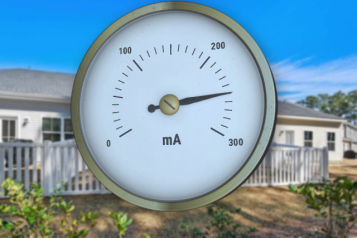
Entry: value=250 unit=mA
